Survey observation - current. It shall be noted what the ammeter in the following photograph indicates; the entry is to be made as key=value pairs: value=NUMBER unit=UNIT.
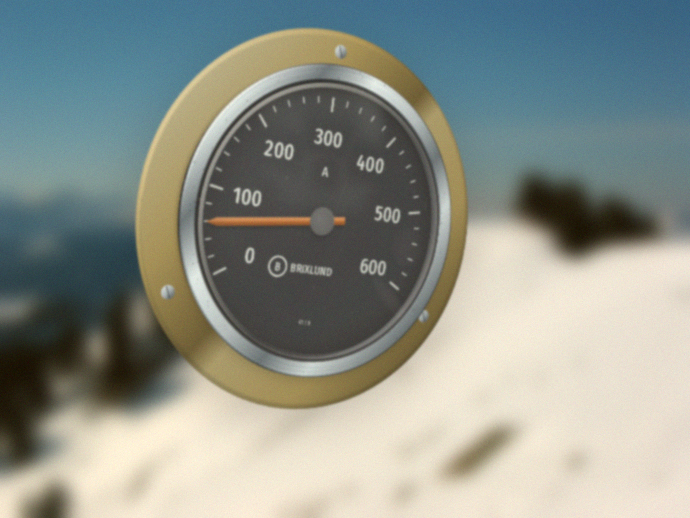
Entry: value=60 unit=A
